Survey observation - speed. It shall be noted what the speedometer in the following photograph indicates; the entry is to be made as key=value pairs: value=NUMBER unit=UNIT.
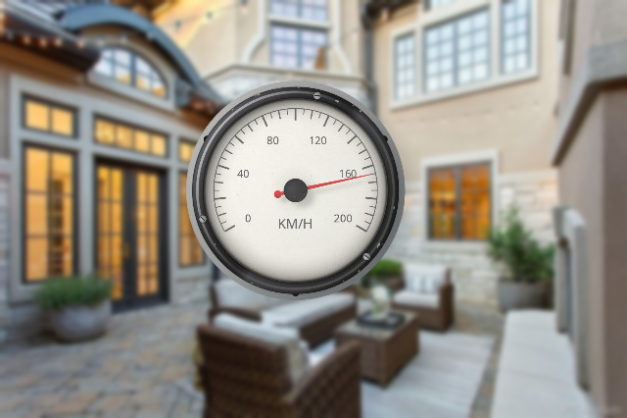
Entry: value=165 unit=km/h
